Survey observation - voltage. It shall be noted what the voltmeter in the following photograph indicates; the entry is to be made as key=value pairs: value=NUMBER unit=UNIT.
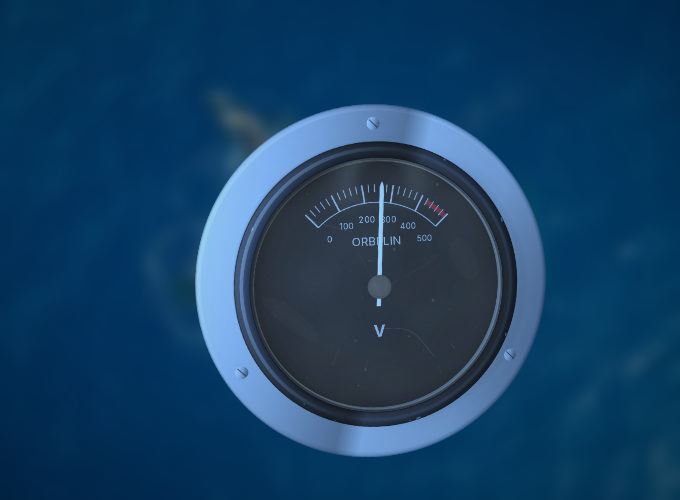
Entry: value=260 unit=V
